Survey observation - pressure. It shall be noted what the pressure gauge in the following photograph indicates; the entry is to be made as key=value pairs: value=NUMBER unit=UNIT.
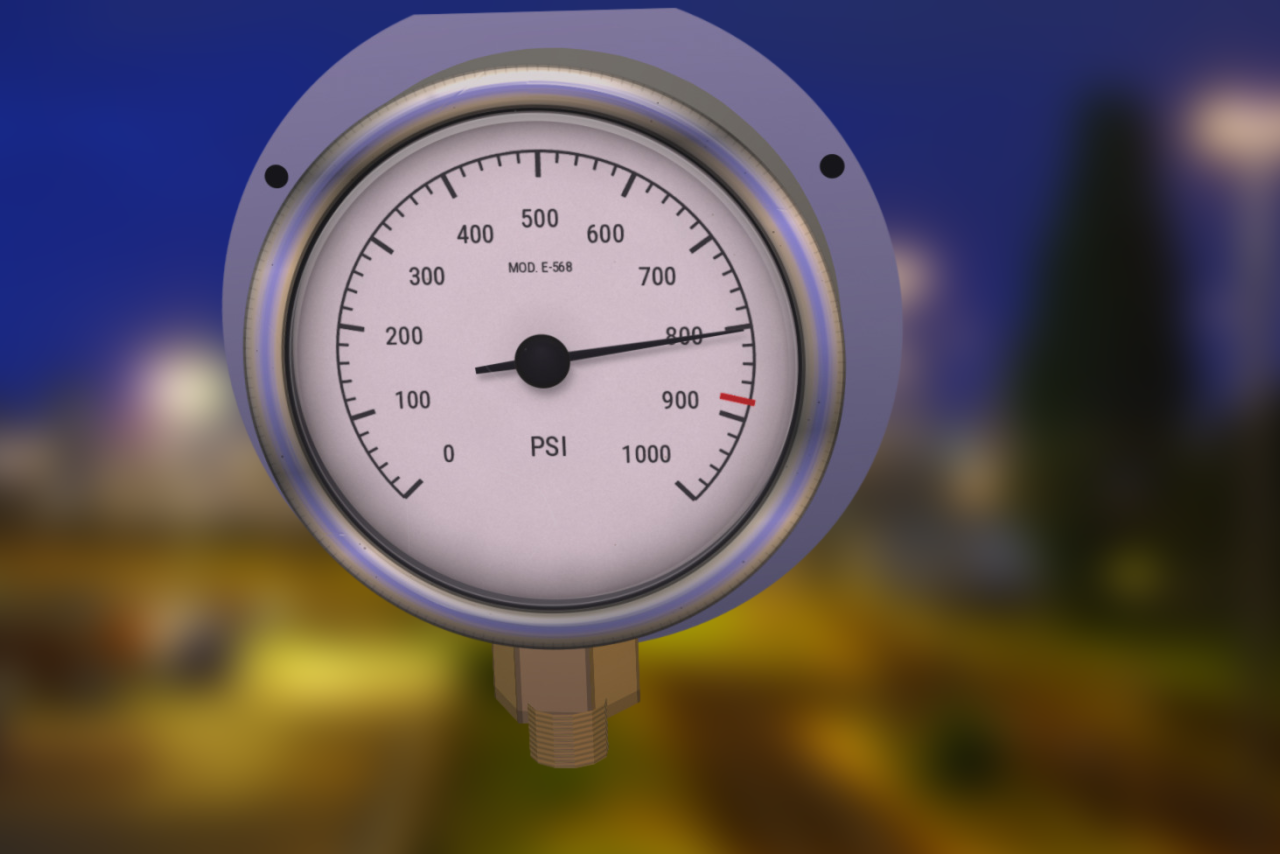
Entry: value=800 unit=psi
